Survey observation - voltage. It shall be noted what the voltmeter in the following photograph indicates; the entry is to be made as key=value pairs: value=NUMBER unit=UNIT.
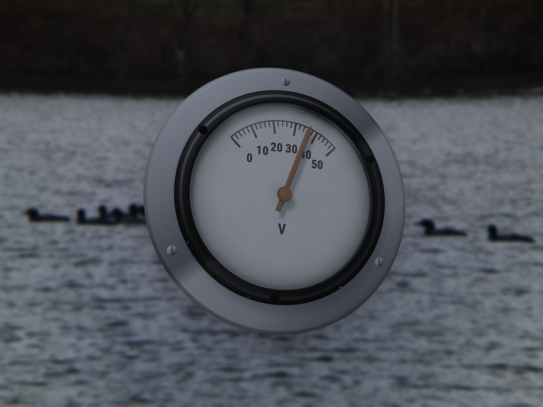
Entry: value=36 unit=V
